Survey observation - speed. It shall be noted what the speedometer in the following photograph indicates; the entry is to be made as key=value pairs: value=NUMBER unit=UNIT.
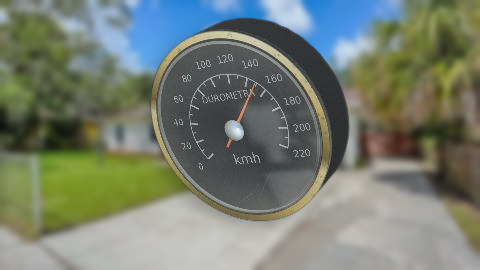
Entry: value=150 unit=km/h
